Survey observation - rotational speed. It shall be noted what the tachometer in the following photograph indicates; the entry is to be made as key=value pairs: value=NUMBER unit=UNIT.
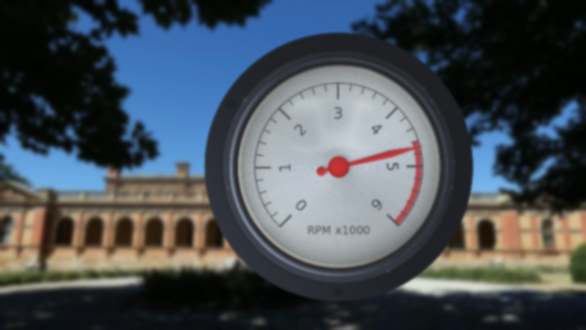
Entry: value=4700 unit=rpm
